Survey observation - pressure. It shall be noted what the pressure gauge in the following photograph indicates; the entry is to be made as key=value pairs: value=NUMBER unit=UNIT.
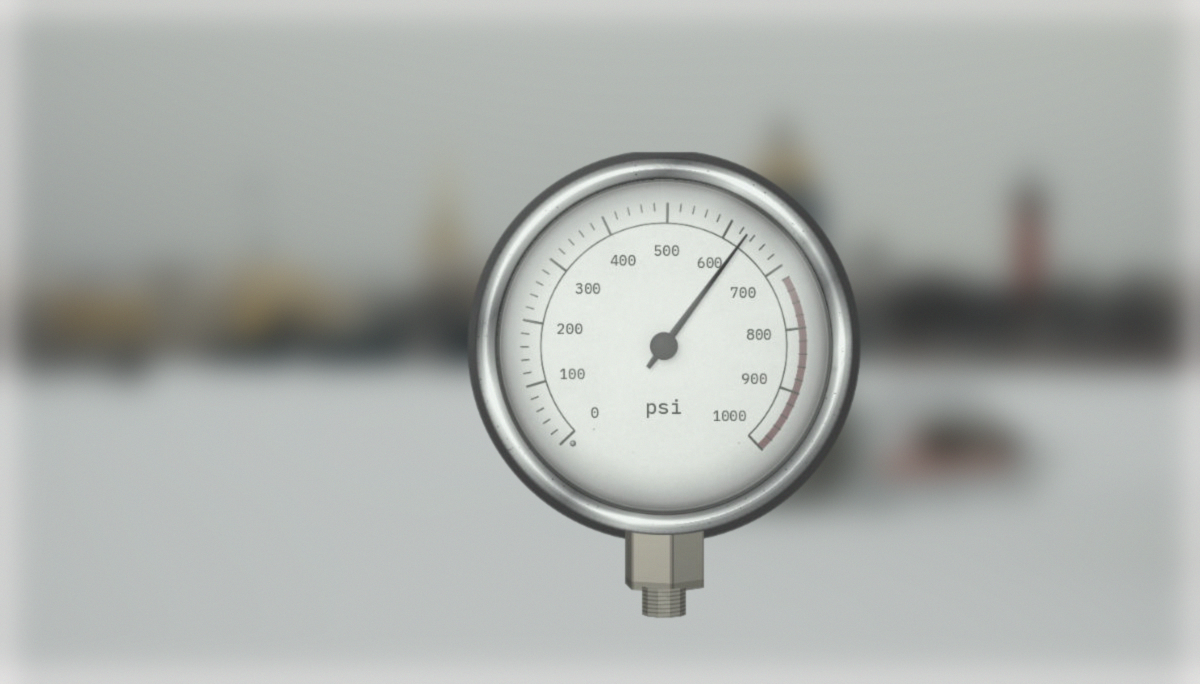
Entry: value=630 unit=psi
